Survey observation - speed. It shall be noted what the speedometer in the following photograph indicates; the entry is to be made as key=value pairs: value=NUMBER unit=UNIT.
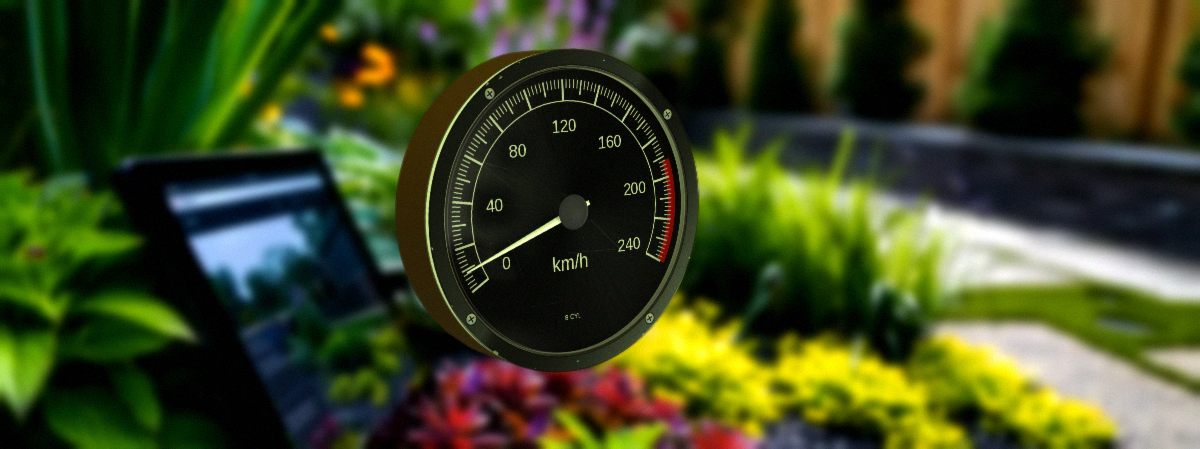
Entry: value=10 unit=km/h
